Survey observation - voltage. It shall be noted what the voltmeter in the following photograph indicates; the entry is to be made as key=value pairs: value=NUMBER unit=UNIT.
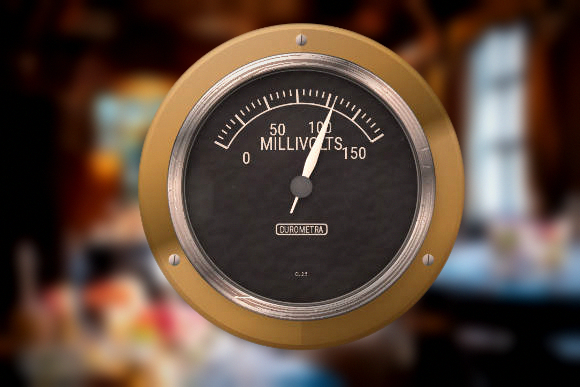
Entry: value=105 unit=mV
